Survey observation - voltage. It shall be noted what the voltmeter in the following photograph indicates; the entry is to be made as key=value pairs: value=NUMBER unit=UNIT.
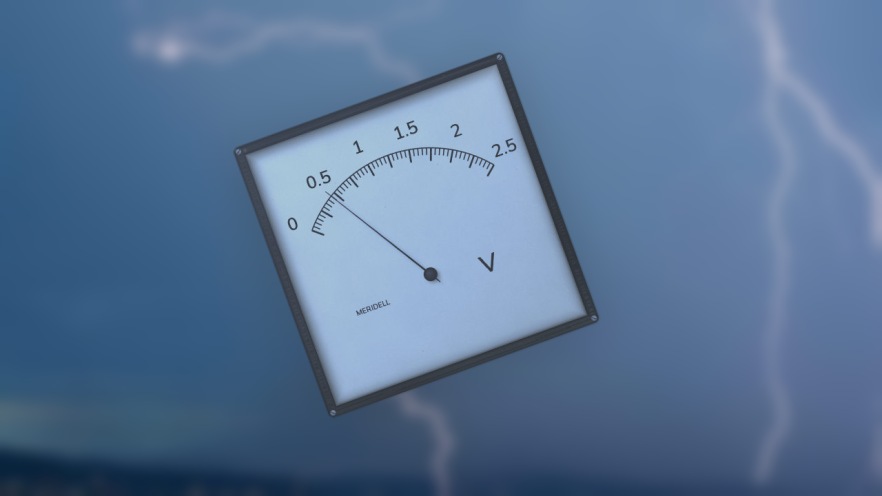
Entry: value=0.45 unit=V
